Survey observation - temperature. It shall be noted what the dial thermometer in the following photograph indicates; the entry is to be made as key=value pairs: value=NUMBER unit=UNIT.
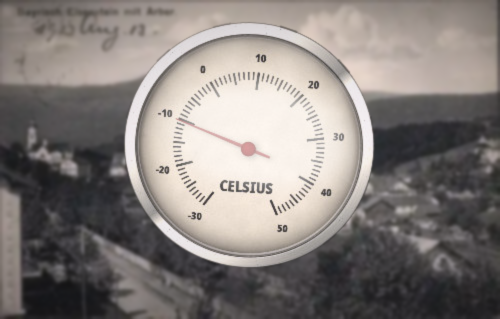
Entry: value=-10 unit=°C
